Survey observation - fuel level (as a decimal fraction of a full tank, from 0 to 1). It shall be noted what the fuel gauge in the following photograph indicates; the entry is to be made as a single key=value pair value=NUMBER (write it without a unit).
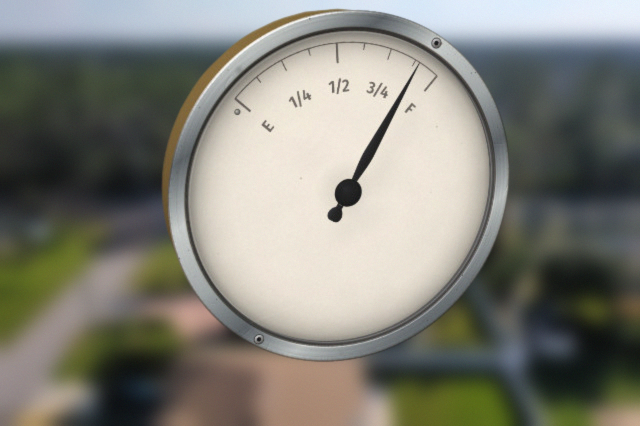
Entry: value=0.875
